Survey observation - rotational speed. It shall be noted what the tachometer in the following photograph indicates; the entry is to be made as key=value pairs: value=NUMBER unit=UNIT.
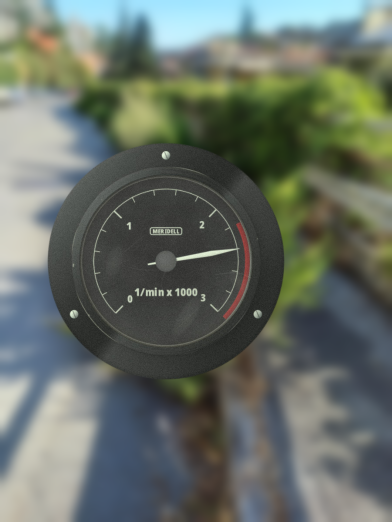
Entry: value=2400 unit=rpm
